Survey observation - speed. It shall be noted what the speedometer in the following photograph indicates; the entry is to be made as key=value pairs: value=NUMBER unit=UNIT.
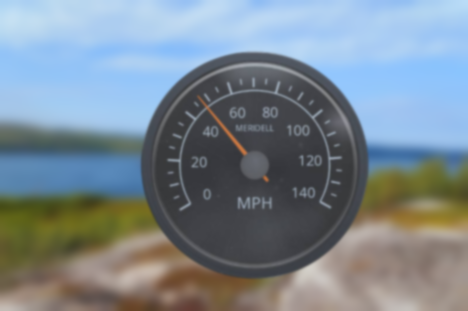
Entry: value=47.5 unit=mph
